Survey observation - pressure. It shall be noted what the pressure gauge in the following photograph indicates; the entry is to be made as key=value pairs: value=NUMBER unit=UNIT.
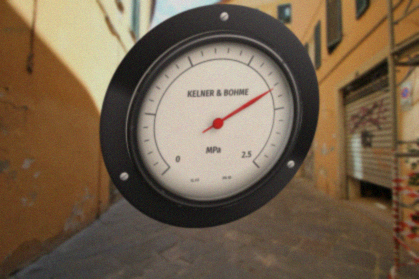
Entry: value=1.8 unit=MPa
